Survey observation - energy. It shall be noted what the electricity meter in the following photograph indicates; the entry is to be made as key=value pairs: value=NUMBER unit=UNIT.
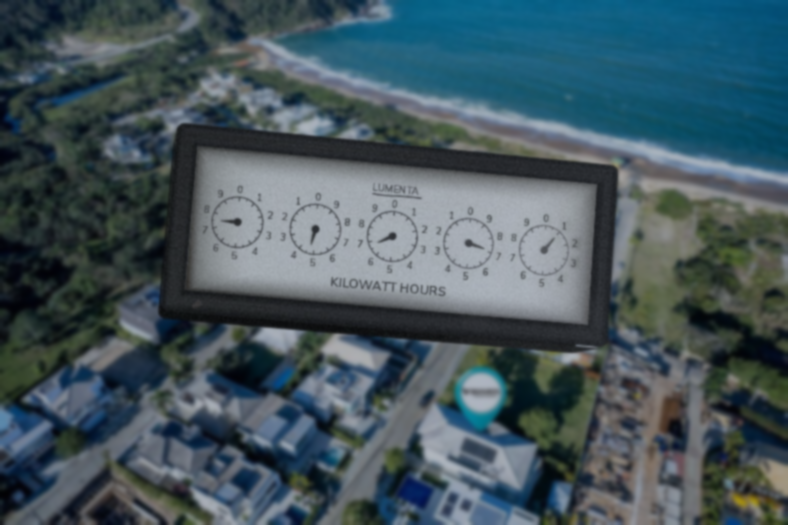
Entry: value=74671 unit=kWh
